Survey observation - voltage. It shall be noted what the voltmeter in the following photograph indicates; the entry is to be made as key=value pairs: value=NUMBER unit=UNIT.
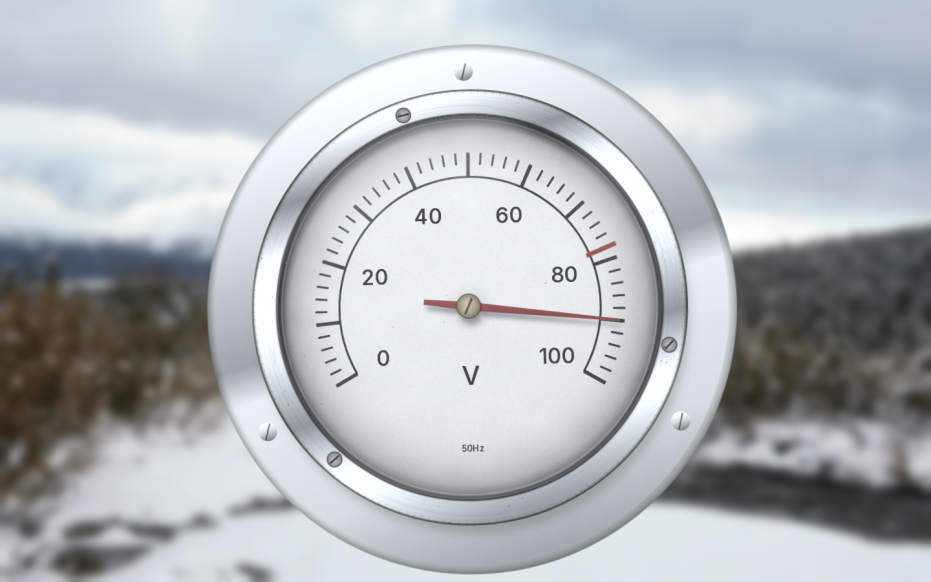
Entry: value=90 unit=V
